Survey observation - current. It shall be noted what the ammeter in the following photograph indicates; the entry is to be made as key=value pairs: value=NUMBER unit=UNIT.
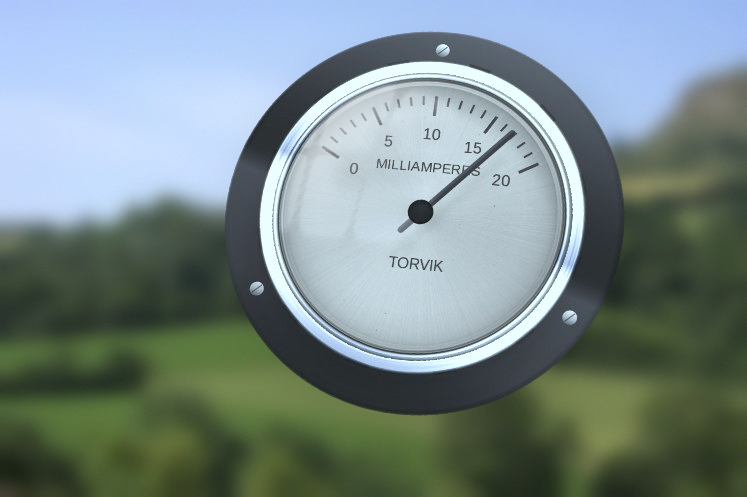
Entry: value=17 unit=mA
